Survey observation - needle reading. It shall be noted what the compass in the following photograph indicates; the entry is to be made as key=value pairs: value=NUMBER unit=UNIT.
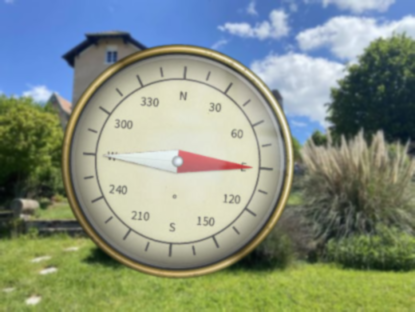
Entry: value=90 unit=°
